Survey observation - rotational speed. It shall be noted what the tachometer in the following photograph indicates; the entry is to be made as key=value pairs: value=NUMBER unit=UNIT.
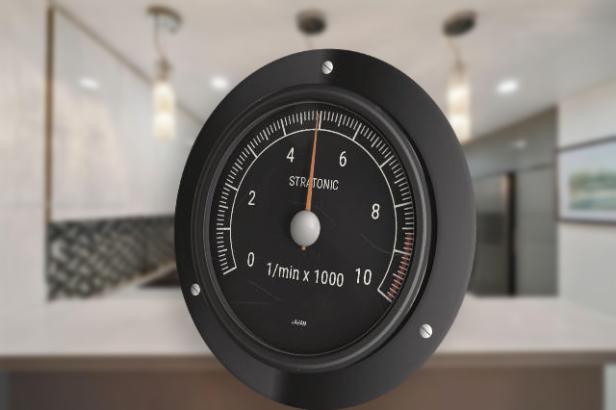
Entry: value=5000 unit=rpm
